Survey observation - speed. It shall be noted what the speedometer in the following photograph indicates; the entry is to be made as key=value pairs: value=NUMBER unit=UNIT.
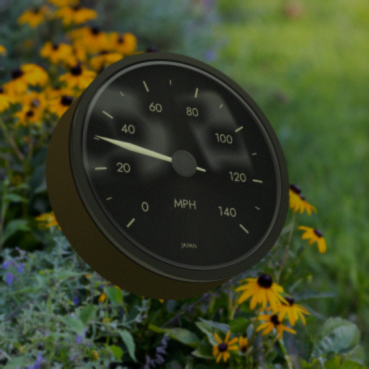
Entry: value=30 unit=mph
